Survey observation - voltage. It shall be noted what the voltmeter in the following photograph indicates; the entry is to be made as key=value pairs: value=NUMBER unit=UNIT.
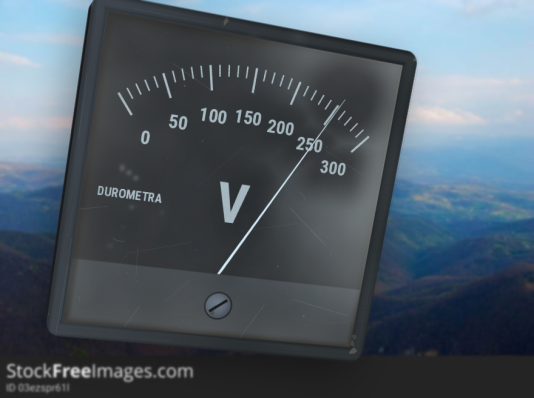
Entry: value=250 unit=V
